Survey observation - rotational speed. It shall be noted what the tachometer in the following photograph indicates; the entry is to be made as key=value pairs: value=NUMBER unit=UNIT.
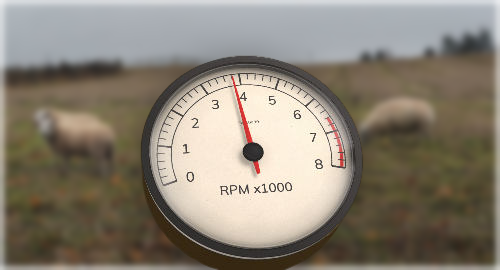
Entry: value=3800 unit=rpm
